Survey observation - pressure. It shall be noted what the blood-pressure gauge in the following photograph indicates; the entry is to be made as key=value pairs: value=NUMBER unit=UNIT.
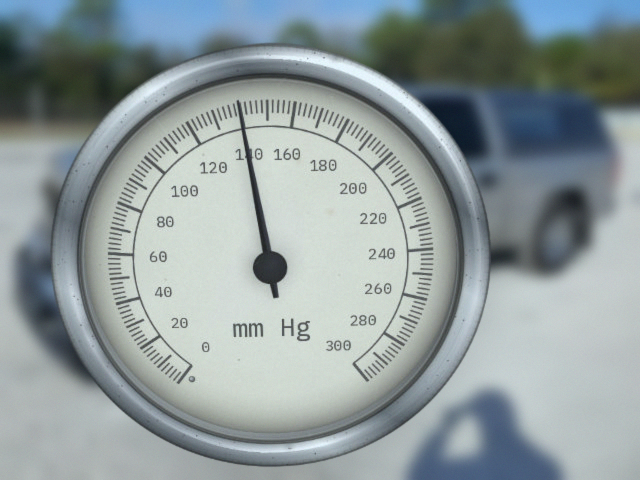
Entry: value=140 unit=mmHg
